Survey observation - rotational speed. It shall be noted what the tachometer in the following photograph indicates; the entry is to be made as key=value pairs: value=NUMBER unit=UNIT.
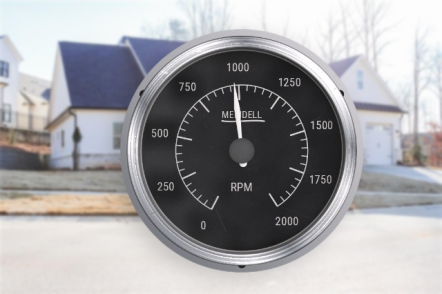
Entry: value=975 unit=rpm
